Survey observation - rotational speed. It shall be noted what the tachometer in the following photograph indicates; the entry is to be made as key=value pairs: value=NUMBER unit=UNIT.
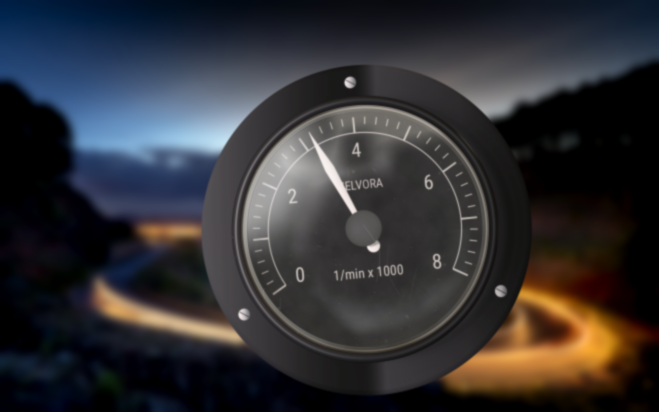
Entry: value=3200 unit=rpm
